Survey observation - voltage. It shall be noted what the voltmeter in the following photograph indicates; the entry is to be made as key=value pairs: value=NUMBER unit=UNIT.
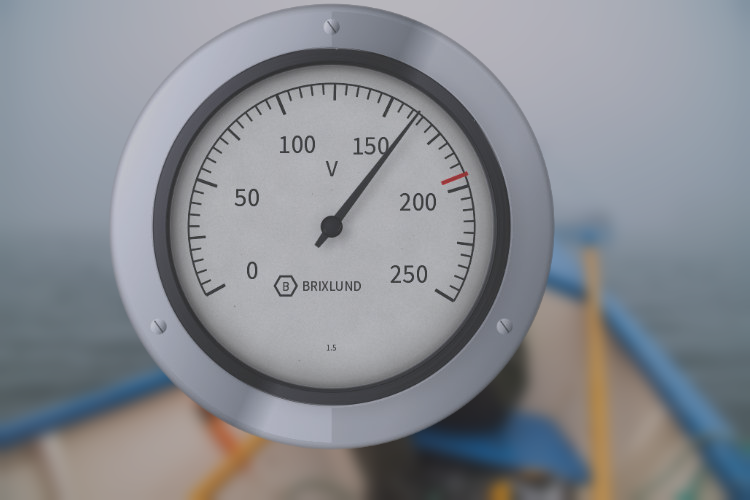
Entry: value=162.5 unit=V
